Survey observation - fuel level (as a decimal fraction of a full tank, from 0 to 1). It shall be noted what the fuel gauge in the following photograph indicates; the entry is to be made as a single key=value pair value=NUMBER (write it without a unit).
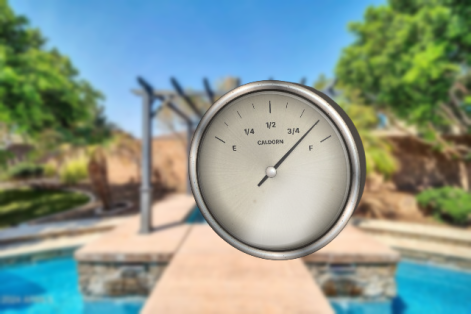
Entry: value=0.875
